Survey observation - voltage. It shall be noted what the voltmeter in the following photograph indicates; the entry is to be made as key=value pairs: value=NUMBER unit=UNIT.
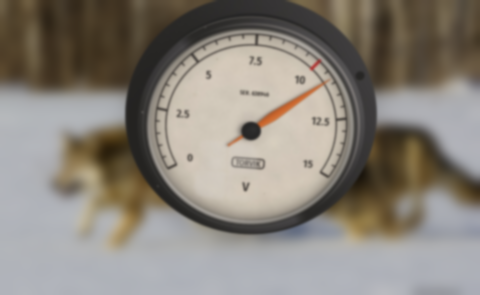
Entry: value=10.75 unit=V
